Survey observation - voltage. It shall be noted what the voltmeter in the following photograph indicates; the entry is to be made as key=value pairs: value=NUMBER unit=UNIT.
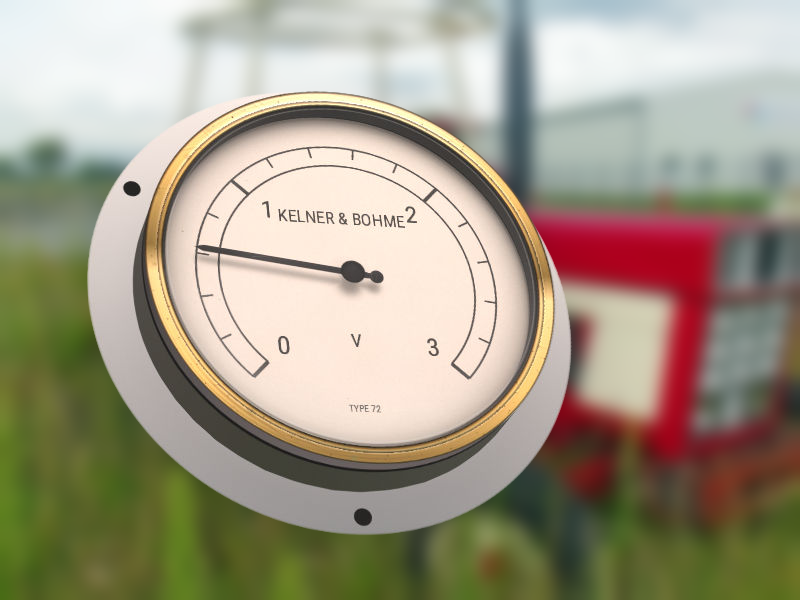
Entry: value=0.6 unit=V
